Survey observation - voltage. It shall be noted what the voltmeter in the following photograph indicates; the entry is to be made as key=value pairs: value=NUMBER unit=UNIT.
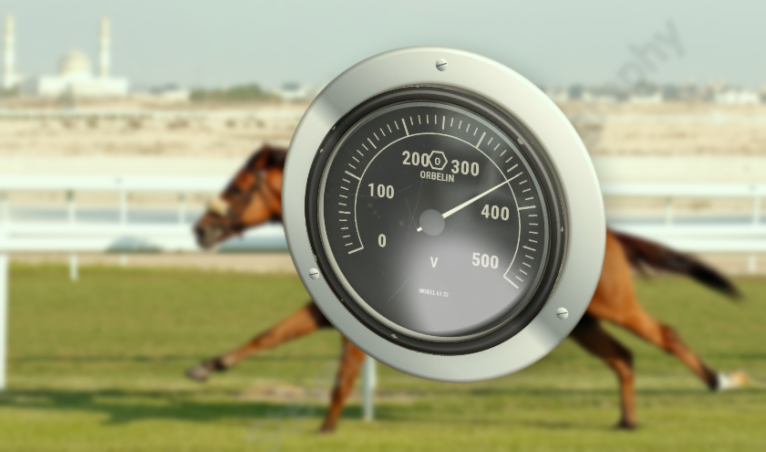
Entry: value=360 unit=V
